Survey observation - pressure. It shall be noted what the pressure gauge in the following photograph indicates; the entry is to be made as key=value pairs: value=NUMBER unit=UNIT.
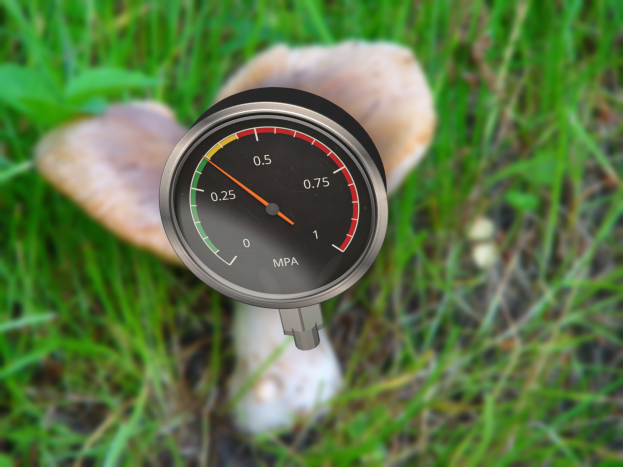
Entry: value=0.35 unit=MPa
